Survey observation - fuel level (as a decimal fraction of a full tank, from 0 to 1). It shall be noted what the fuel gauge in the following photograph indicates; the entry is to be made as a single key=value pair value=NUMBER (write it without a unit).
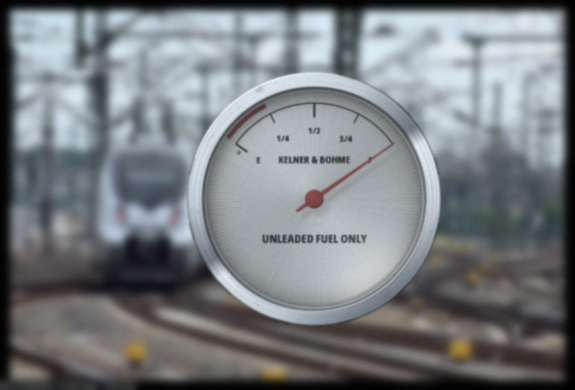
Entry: value=1
